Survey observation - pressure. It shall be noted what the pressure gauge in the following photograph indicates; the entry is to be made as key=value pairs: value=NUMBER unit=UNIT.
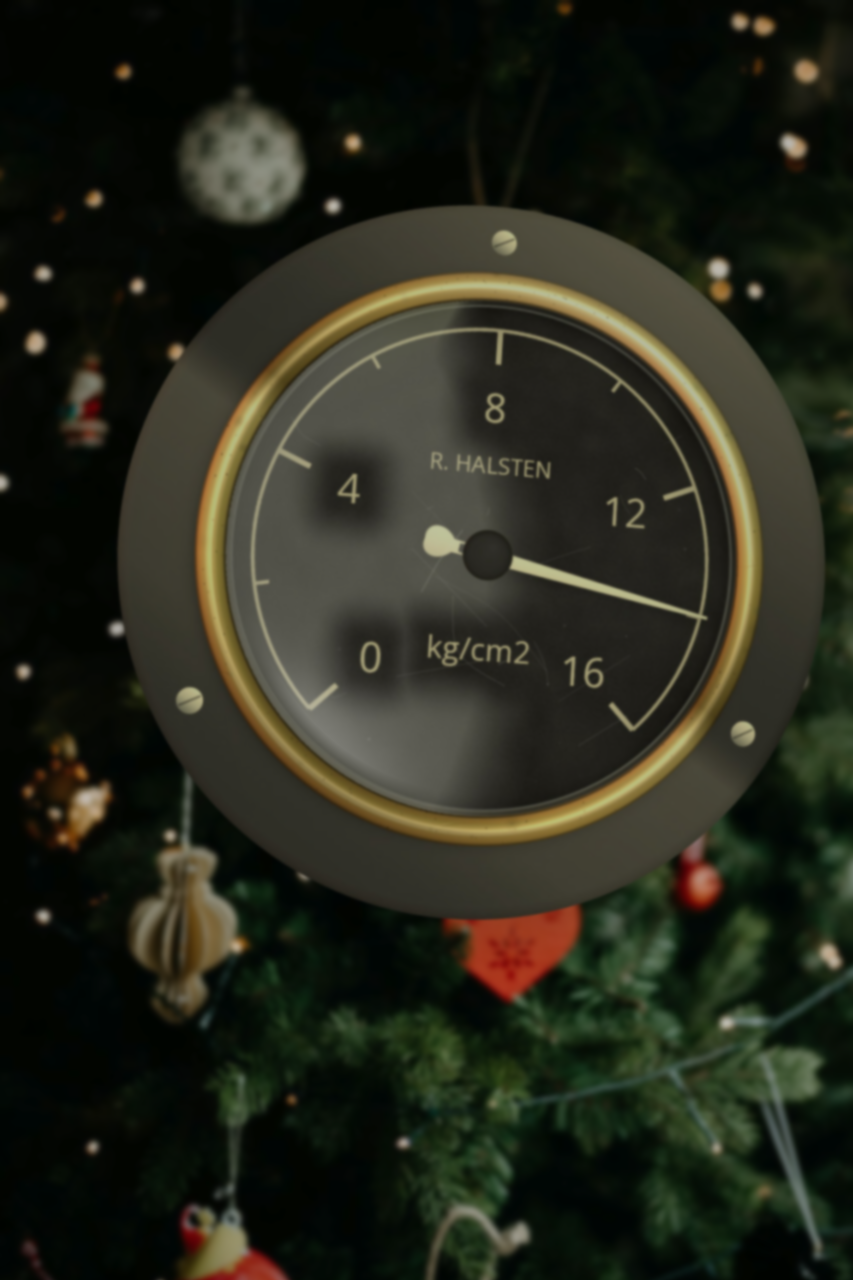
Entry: value=14 unit=kg/cm²
